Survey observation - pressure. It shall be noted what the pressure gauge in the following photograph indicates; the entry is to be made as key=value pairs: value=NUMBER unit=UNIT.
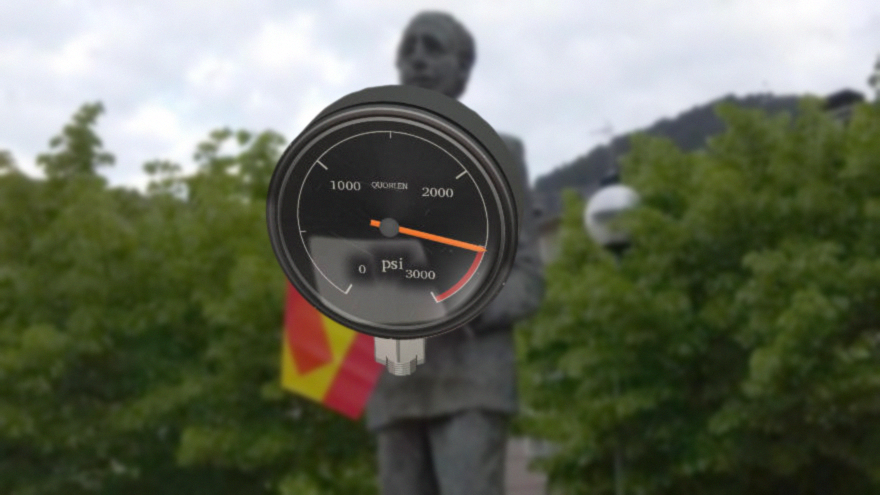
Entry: value=2500 unit=psi
